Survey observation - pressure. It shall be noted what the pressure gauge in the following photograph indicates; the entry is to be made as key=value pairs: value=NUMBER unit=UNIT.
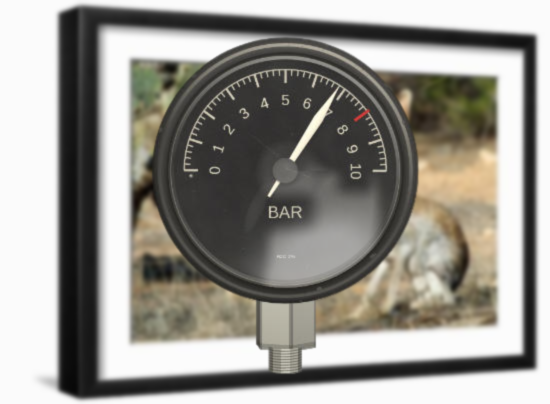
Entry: value=6.8 unit=bar
